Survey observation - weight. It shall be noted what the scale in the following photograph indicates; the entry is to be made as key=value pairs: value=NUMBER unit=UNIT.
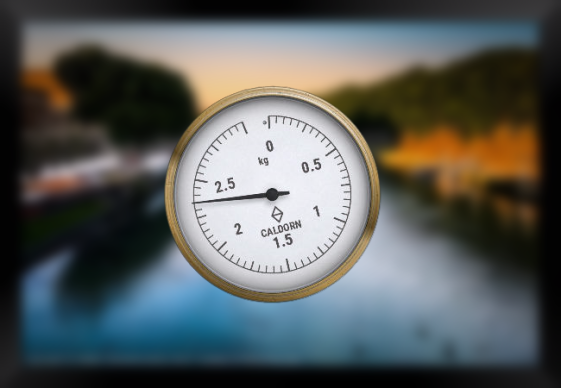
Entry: value=2.35 unit=kg
